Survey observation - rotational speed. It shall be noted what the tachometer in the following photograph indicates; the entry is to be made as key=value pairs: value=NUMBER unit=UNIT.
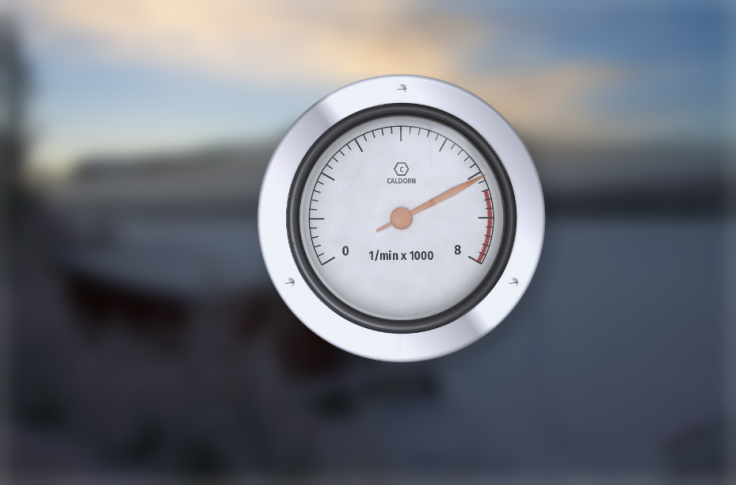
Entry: value=6100 unit=rpm
